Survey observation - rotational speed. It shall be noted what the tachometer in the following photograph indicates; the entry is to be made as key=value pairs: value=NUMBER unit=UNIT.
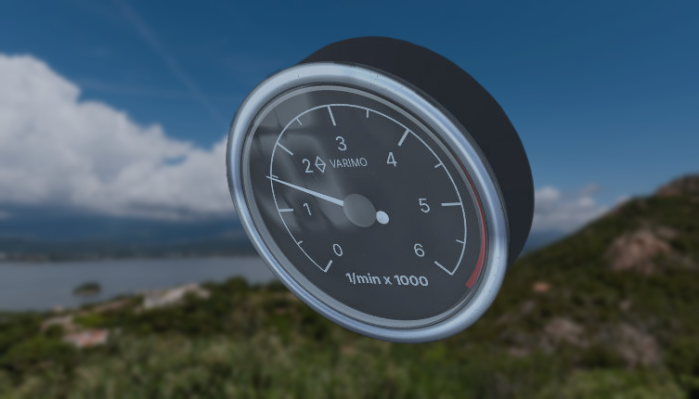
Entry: value=1500 unit=rpm
